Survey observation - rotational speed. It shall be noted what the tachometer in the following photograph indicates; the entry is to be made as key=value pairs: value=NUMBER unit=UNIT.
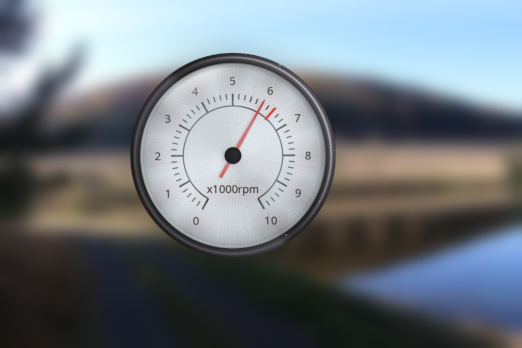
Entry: value=6000 unit=rpm
